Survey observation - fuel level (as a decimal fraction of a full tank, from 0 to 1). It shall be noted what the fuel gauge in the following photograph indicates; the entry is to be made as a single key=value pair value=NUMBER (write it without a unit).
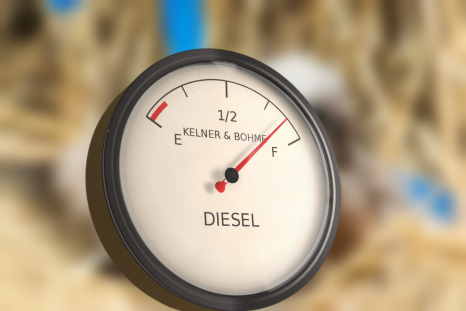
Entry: value=0.875
